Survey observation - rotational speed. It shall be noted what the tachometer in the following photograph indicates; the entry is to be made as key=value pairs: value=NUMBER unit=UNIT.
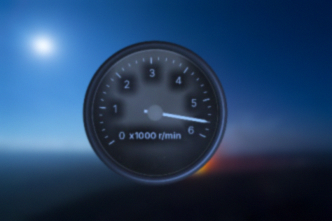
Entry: value=5600 unit=rpm
